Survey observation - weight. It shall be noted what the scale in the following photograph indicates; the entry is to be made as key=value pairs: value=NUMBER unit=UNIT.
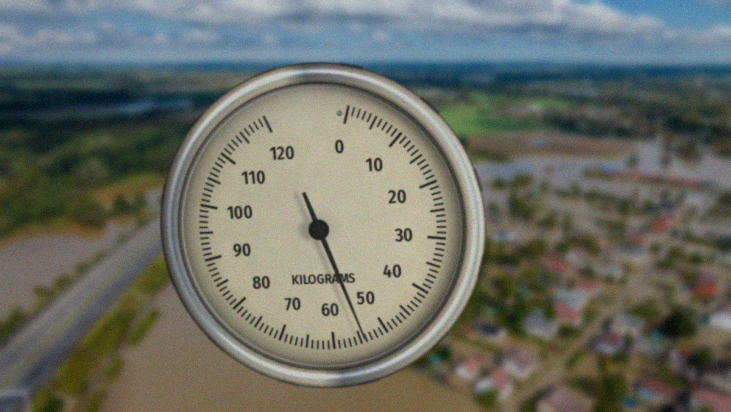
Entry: value=54 unit=kg
